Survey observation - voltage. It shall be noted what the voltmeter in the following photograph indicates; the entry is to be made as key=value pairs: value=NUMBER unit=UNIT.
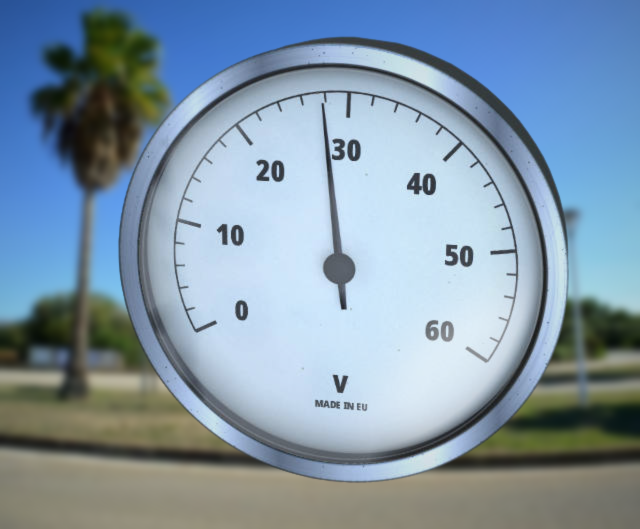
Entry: value=28 unit=V
